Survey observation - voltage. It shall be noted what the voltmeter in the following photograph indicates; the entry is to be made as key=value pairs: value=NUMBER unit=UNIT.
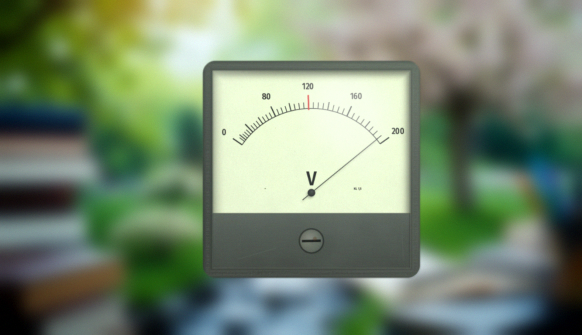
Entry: value=195 unit=V
